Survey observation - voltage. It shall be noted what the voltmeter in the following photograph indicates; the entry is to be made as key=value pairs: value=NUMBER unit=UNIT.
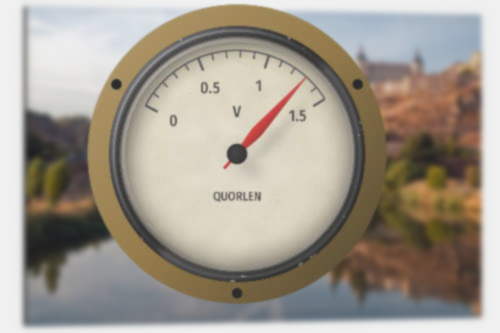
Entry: value=1.3 unit=V
